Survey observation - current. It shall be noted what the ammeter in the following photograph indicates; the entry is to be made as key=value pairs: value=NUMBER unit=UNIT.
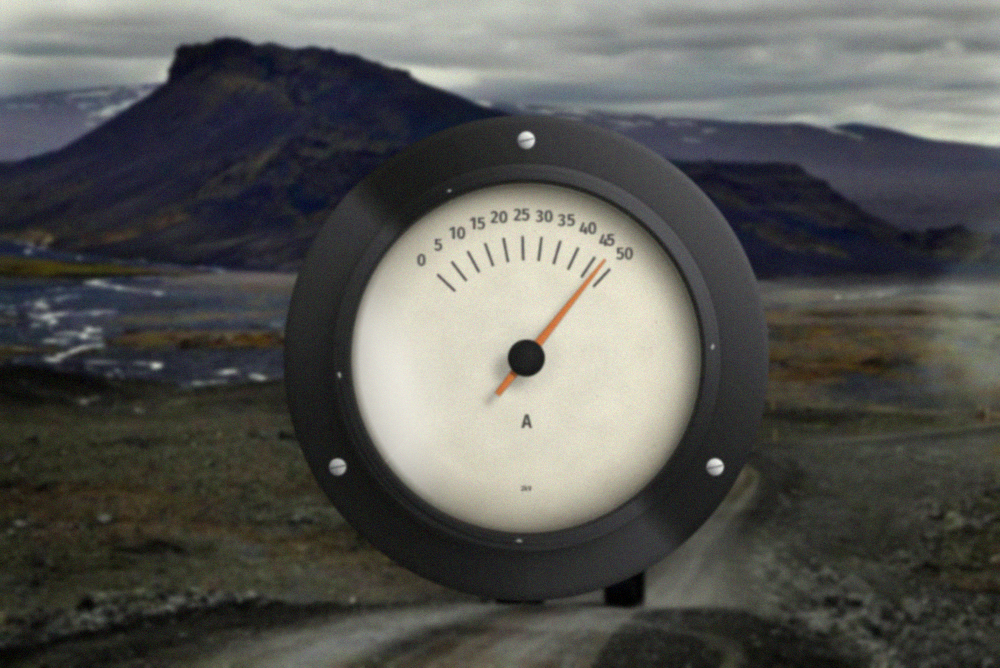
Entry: value=47.5 unit=A
